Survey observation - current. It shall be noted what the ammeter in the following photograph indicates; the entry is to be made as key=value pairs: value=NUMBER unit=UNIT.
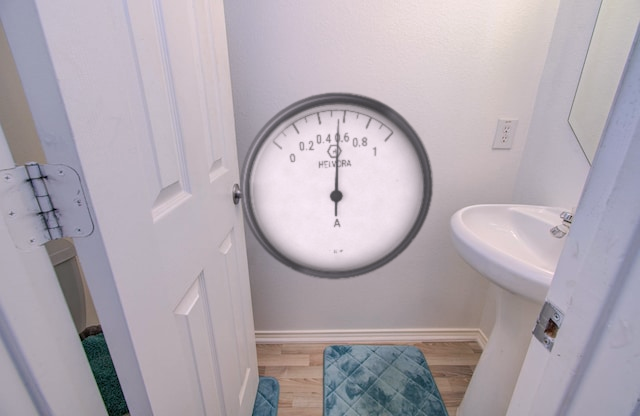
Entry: value=0.55 unit=A
